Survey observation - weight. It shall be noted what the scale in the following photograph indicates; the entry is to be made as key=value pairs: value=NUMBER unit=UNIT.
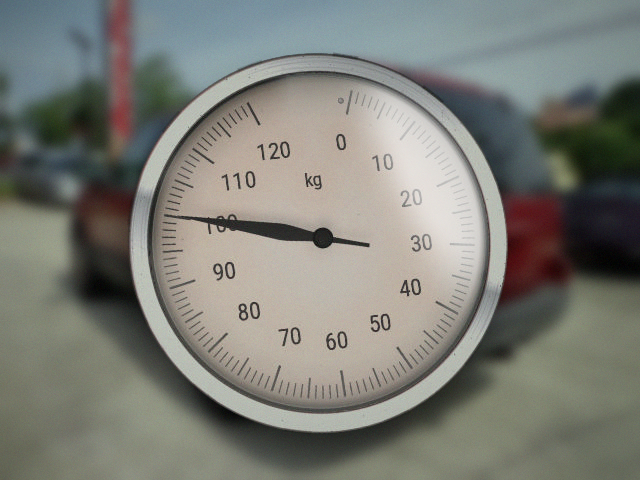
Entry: value=100 unit=kg
